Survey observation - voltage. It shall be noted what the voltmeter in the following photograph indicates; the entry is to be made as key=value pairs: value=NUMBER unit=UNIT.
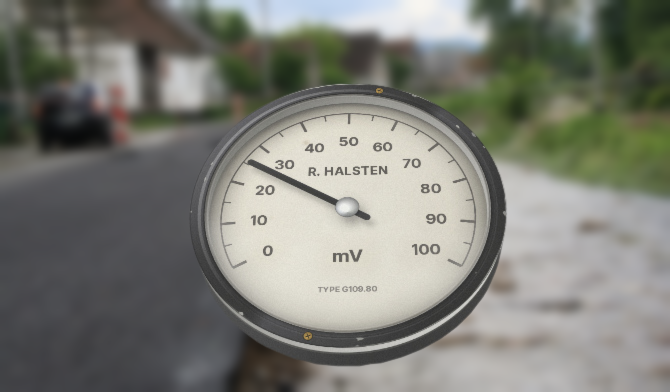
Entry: value=25 unit=mV
